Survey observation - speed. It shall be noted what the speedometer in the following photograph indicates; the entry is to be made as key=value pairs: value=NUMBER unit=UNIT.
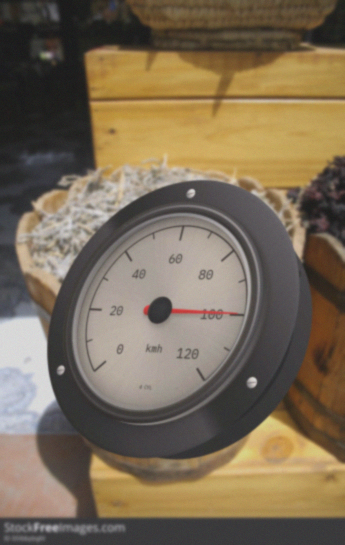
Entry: value=100 unit=km/h
